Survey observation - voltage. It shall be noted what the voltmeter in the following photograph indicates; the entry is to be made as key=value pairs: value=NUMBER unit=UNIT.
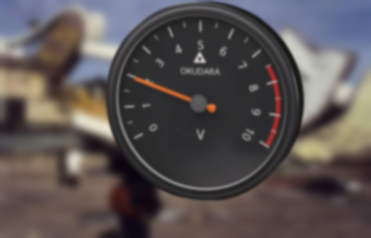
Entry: value=2 unit=V
